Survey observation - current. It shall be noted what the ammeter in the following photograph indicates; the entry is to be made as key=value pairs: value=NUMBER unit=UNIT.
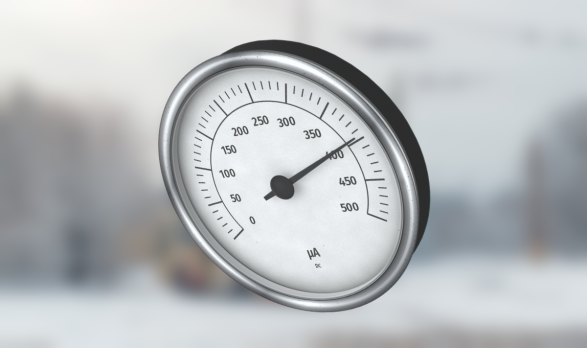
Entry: value=395 unit=µA
